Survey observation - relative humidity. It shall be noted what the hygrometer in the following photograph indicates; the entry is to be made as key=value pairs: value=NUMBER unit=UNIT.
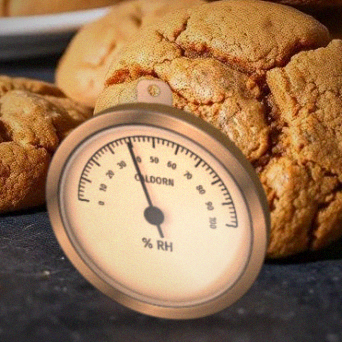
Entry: value=40 unit=%
